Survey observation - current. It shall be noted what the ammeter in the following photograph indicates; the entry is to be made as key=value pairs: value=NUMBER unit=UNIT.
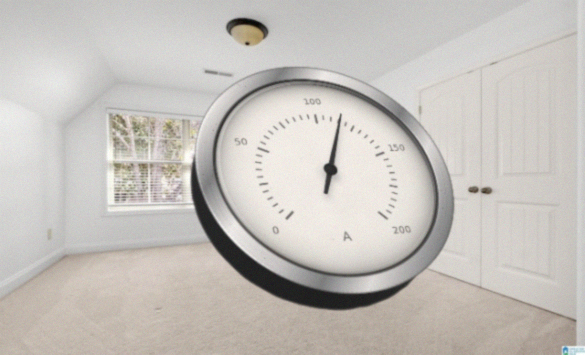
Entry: value=115 unit=A
